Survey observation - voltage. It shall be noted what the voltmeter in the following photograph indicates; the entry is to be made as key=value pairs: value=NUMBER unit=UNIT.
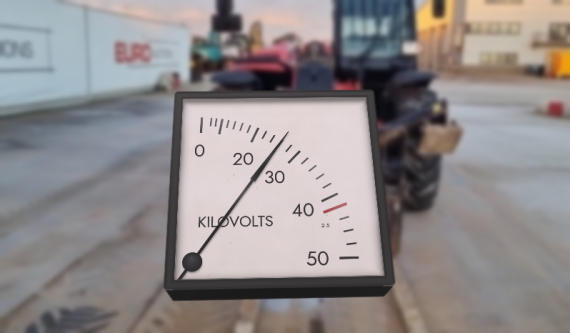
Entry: value=26 unit=kV
